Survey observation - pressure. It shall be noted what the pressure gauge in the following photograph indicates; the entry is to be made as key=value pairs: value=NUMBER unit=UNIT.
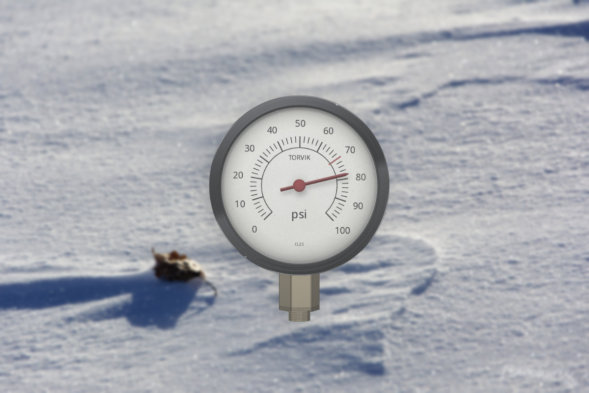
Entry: value=78 unit=psi
